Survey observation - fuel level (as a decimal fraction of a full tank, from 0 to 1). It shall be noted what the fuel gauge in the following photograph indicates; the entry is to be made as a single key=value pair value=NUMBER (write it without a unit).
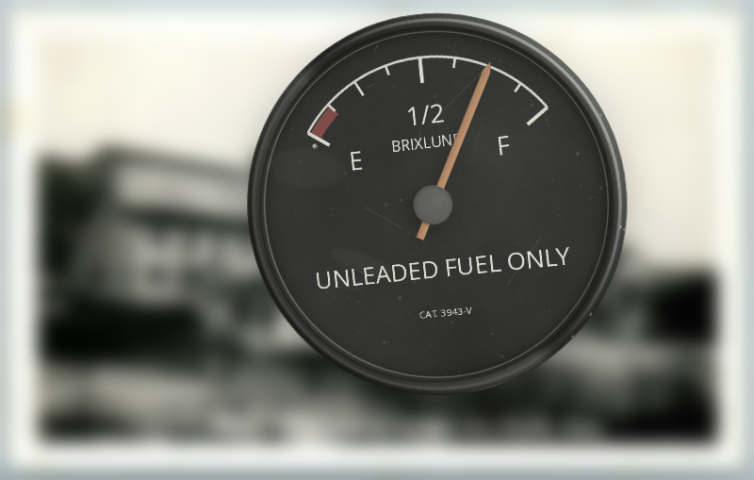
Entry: value=0.75
